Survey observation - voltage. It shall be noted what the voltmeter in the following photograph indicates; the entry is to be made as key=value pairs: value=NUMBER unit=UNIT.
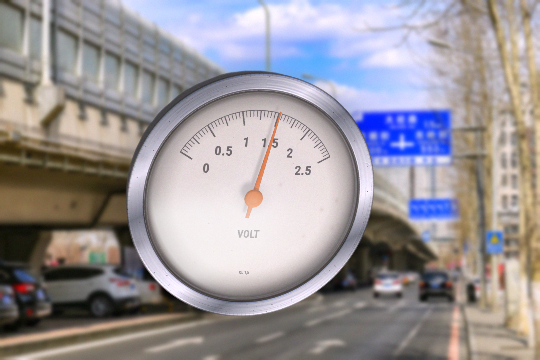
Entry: value=1.5 unit=V
